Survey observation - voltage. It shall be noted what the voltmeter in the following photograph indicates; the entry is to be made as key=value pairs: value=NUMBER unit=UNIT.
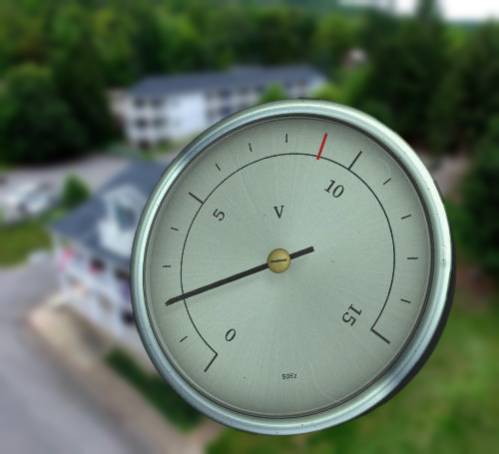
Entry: value=2 unit=V
